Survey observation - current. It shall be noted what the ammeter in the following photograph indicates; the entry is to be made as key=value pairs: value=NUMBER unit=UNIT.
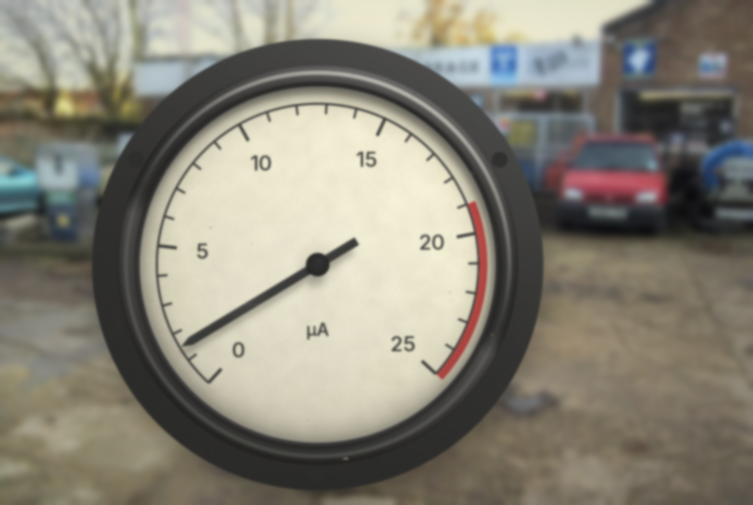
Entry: value=1.5 unit=µA
